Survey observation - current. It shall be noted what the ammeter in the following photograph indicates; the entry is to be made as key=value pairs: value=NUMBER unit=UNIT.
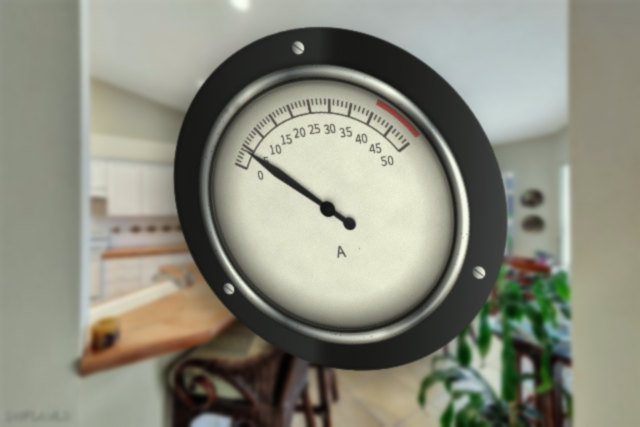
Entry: value=5 unit=A
